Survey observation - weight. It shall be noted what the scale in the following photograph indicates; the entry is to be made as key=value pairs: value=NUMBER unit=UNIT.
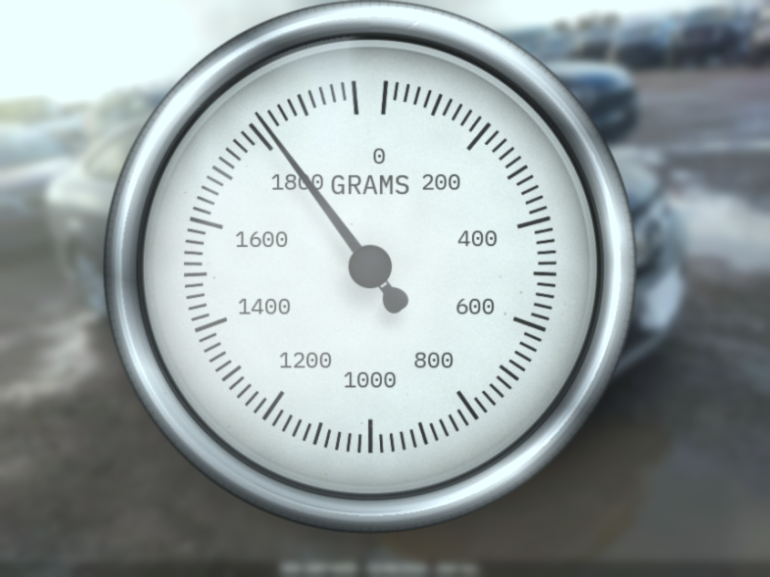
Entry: value=1820 unit=g
